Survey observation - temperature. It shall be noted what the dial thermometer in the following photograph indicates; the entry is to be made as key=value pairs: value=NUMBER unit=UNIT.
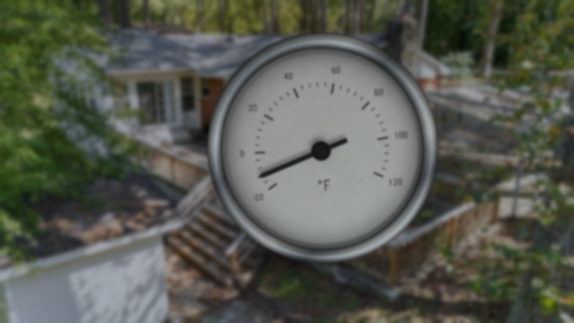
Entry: value=-12 unit=°F
